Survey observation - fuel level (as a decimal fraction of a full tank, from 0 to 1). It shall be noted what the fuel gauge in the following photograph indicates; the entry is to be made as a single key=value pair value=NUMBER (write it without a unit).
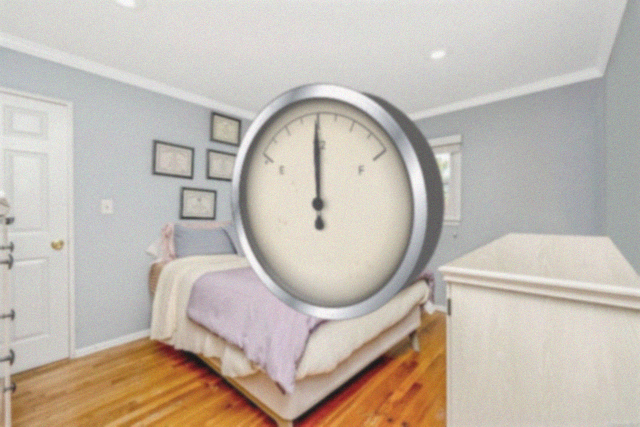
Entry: value=0.5
